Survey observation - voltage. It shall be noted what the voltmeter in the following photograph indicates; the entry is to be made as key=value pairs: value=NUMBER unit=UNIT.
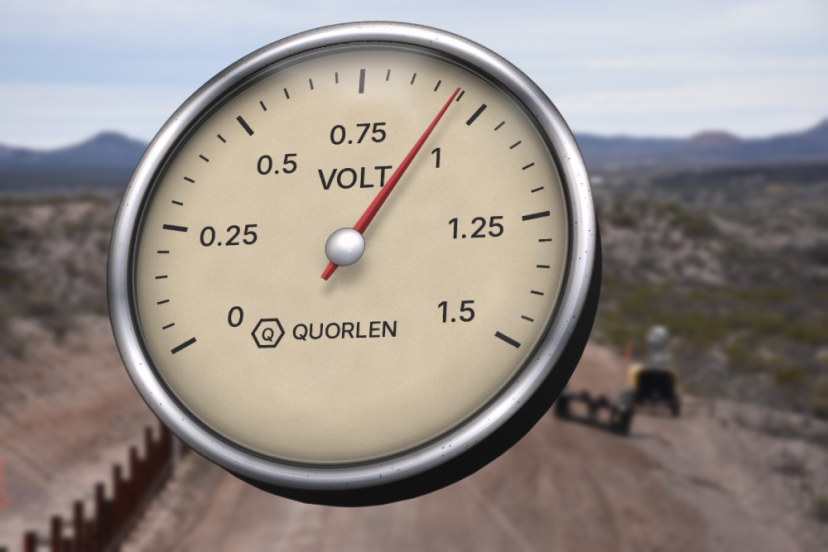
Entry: value=0.95 unit=V
